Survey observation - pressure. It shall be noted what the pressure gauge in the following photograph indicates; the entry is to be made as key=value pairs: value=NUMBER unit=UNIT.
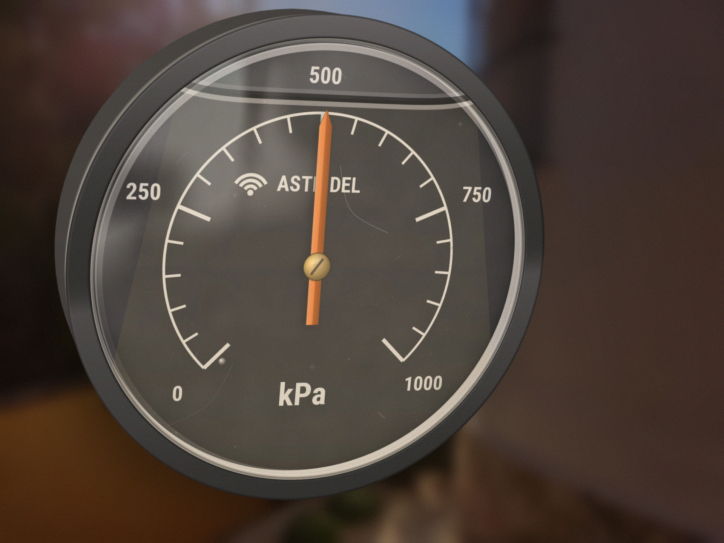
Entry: value=500 unit=kPa
